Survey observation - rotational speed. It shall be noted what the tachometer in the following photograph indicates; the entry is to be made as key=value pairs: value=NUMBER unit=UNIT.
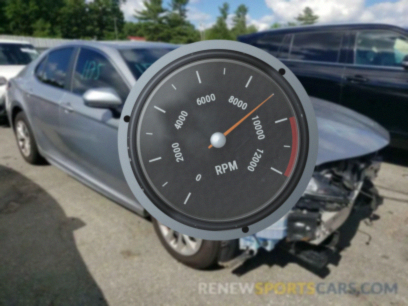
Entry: value=9000 unit=rpm
